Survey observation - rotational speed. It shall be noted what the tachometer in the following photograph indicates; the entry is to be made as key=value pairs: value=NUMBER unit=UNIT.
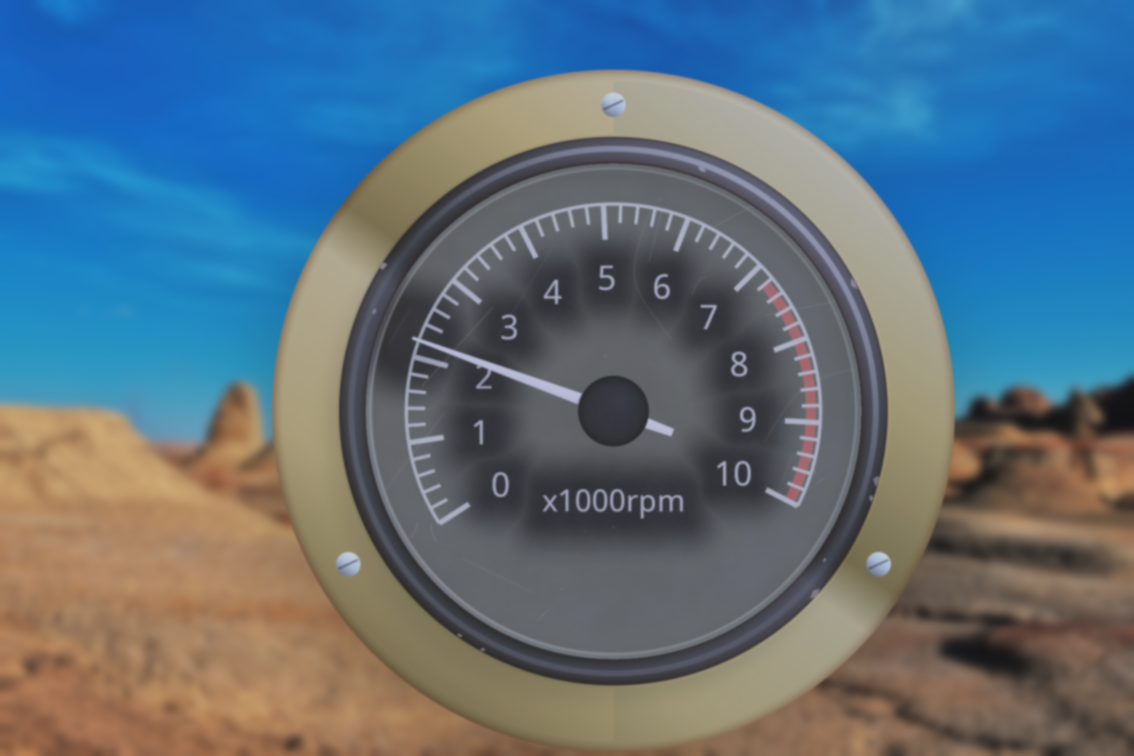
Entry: value=2200 unit=rpm
